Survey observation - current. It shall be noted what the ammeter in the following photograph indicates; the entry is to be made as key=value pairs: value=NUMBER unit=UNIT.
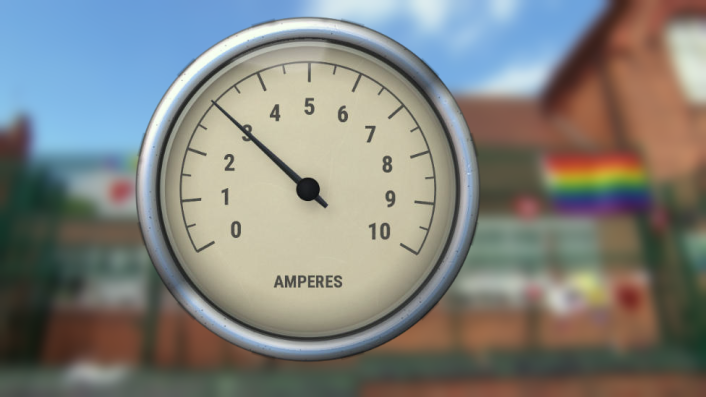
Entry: value=3 unit=A
